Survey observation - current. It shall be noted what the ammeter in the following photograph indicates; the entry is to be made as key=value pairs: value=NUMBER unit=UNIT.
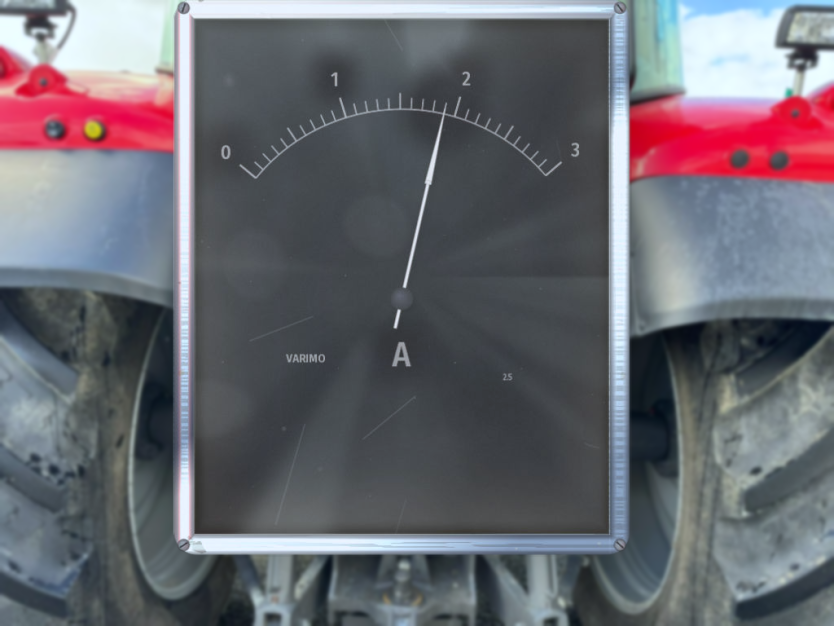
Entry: value=1.9 unit=A
